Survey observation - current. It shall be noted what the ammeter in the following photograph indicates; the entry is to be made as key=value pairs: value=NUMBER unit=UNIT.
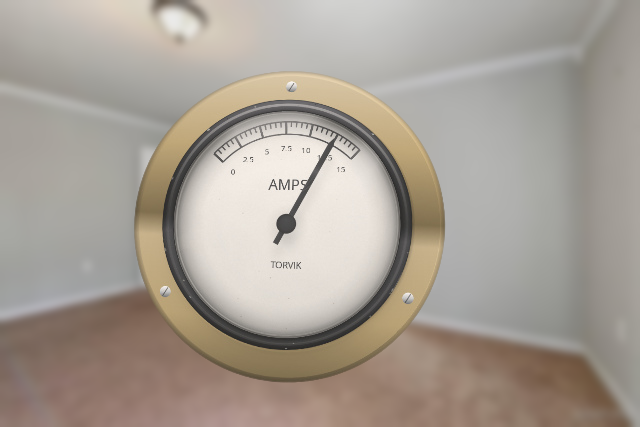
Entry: value=12.5 unit=A
